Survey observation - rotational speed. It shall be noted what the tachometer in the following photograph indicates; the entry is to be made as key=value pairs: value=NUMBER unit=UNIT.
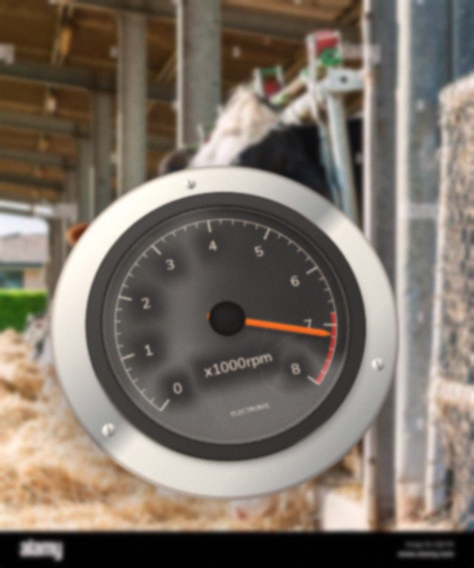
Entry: value=7200 unit=rpm
